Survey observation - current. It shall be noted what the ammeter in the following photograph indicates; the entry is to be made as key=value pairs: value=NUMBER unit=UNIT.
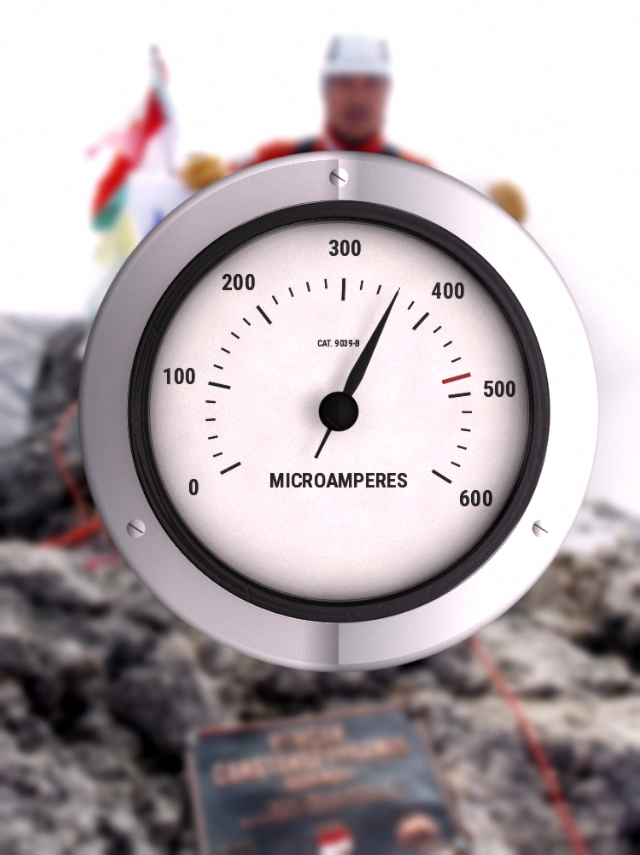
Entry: value=360 unit=µA
